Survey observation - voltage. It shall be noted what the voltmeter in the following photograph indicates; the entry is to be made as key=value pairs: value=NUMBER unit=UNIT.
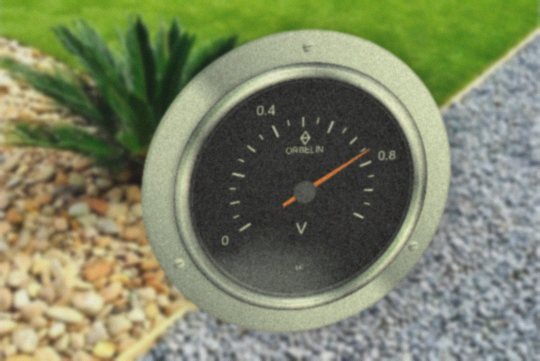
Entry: value=0.75 unit=V
